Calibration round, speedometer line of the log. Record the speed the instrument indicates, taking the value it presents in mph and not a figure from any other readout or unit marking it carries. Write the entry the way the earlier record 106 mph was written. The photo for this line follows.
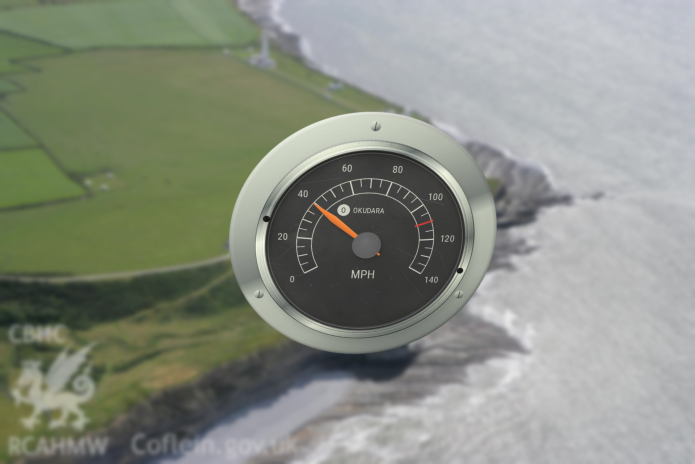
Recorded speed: 40 mph
